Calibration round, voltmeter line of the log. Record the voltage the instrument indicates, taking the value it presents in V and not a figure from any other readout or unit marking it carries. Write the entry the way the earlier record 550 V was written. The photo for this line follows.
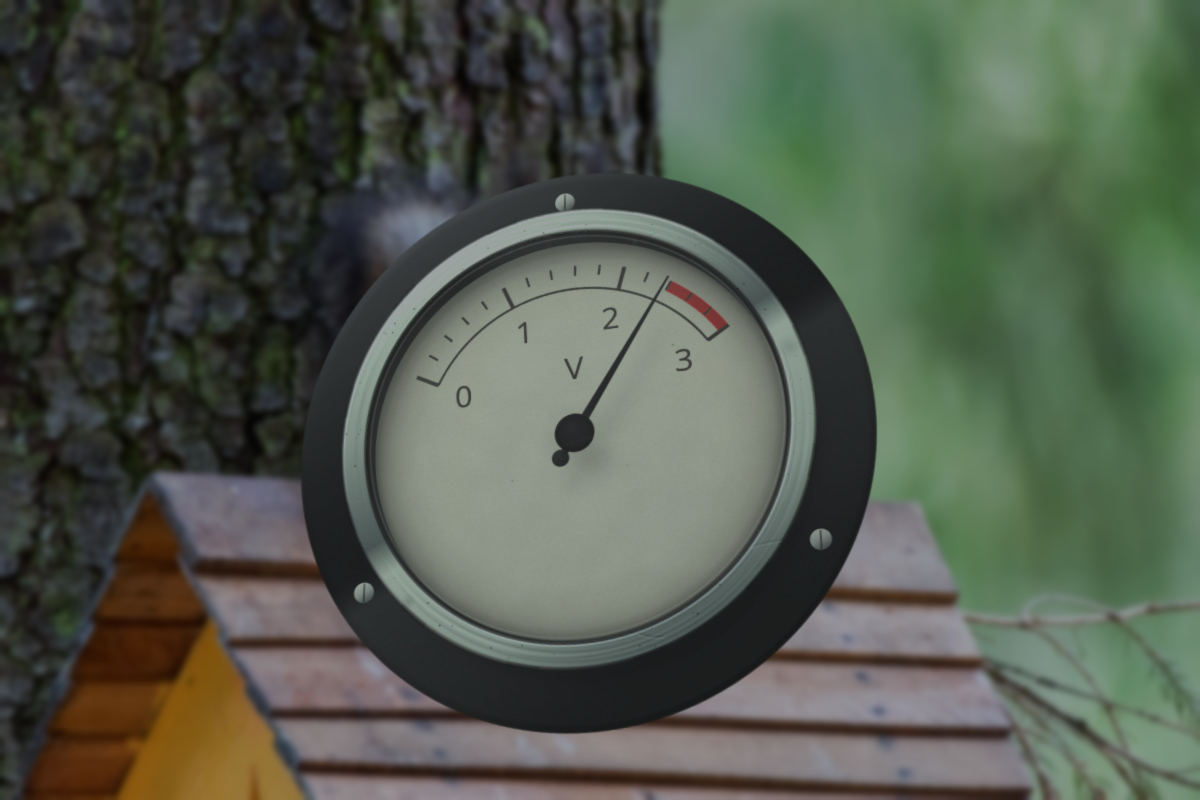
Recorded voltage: 2.4 V
